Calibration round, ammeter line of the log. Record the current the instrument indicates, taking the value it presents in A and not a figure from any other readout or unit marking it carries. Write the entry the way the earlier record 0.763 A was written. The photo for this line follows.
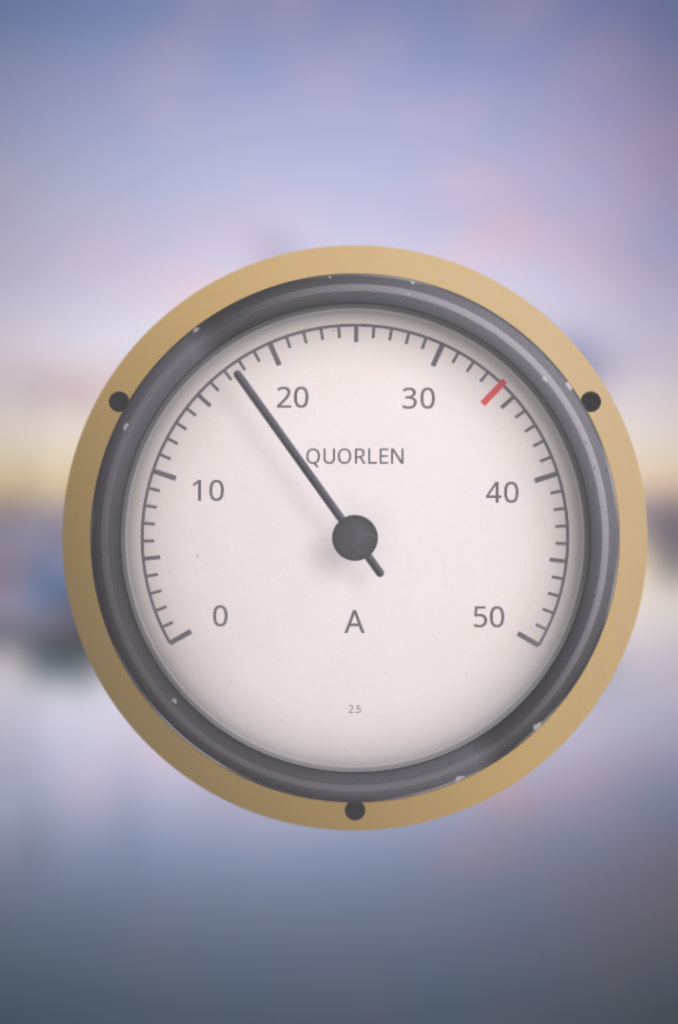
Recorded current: 17.5 A
